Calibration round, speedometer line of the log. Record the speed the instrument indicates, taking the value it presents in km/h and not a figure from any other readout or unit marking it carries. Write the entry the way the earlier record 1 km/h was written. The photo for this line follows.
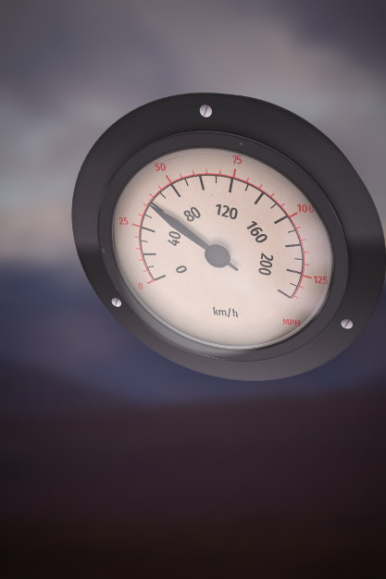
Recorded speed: 60 km/h
